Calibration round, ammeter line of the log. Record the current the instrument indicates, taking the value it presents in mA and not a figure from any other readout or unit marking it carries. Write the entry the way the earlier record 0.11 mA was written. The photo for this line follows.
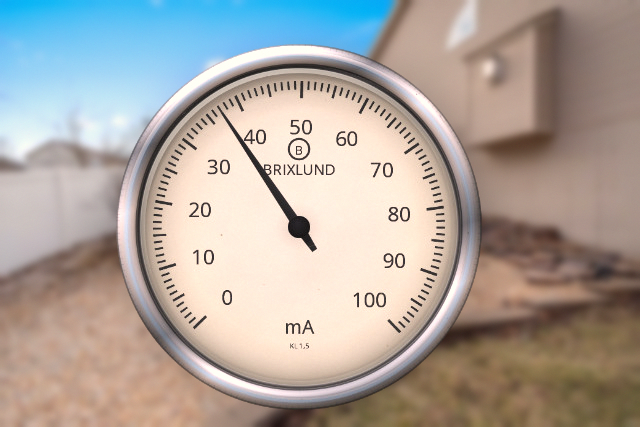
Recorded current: 37 mA
